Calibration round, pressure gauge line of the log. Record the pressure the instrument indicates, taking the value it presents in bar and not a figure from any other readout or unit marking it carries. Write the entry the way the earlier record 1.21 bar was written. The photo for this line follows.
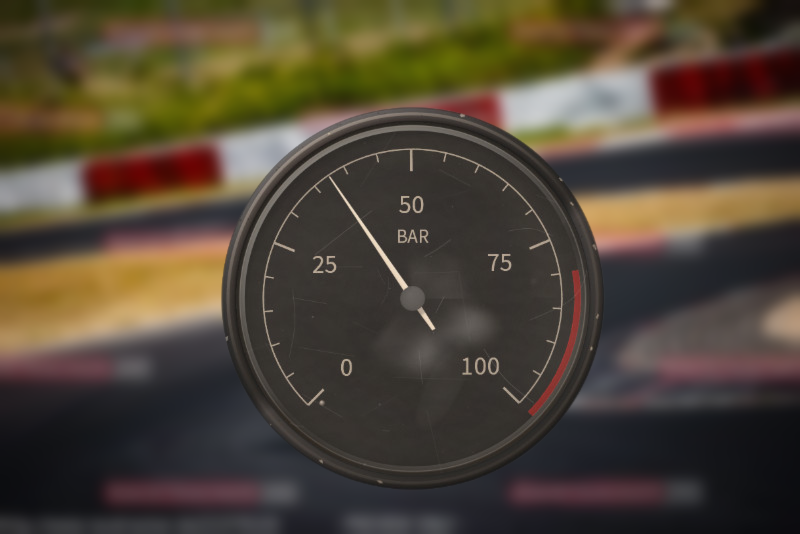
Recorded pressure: 37.5 bar
